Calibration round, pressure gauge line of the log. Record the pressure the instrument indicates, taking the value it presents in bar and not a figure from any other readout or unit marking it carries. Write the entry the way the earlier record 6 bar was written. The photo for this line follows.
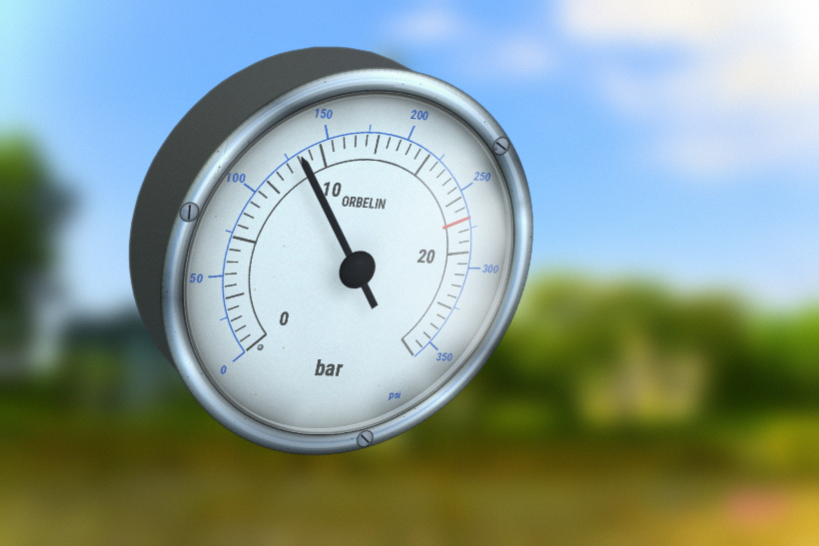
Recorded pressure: 9 bar
